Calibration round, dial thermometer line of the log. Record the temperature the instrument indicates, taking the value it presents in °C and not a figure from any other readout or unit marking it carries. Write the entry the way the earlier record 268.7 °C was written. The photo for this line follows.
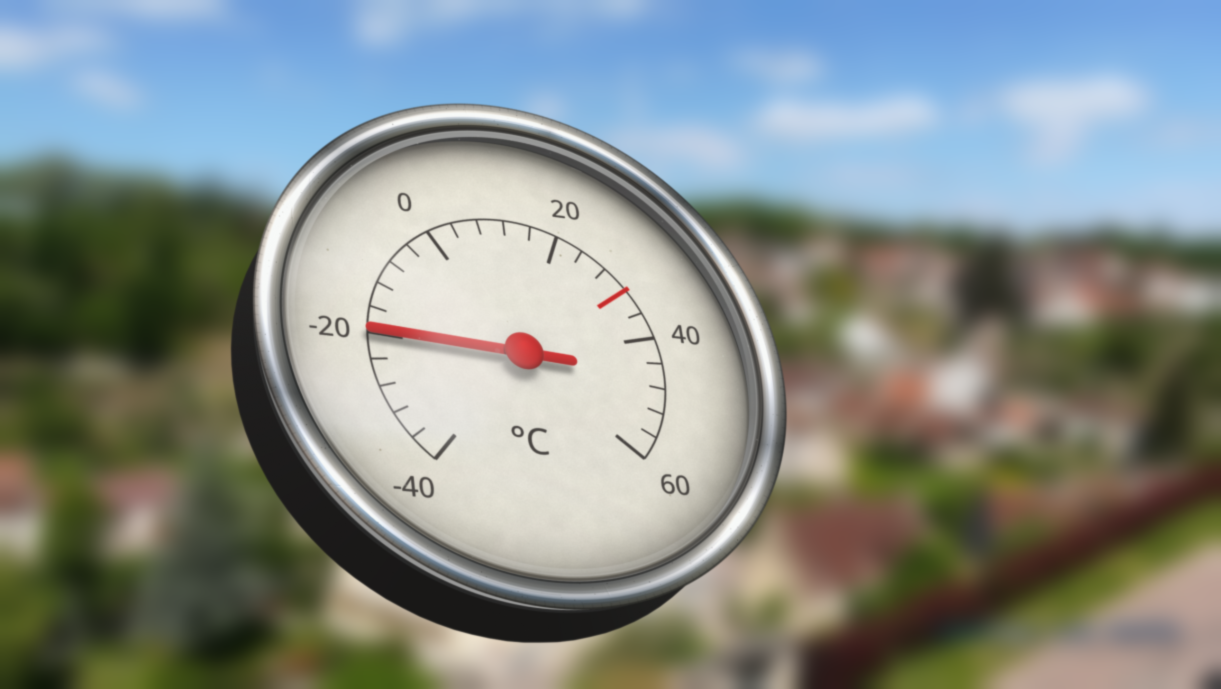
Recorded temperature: -20 °C
